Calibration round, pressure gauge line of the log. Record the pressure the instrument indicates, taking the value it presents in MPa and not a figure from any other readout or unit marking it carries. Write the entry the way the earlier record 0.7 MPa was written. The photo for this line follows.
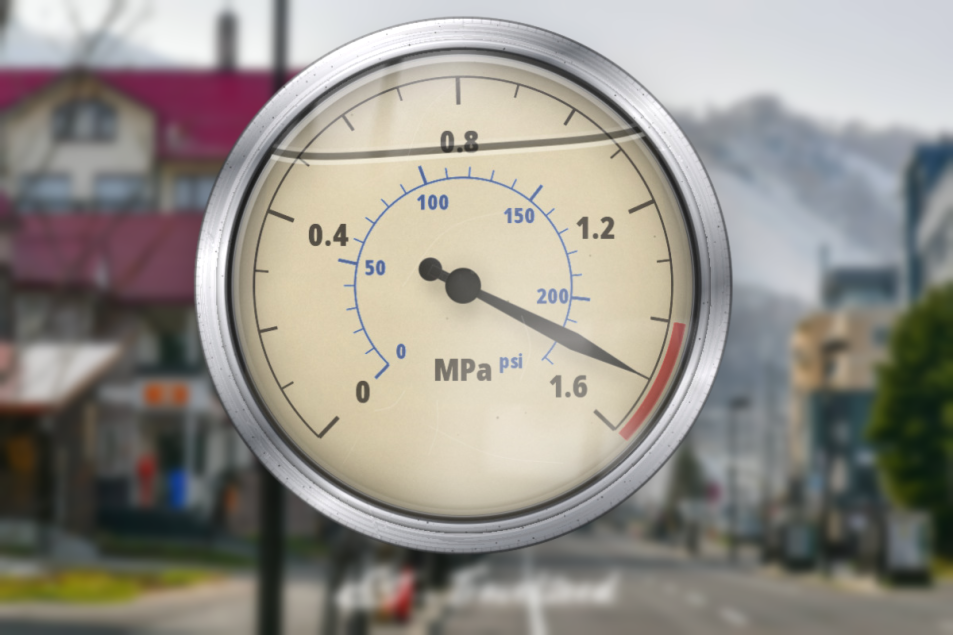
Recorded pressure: 1.5 MPa
